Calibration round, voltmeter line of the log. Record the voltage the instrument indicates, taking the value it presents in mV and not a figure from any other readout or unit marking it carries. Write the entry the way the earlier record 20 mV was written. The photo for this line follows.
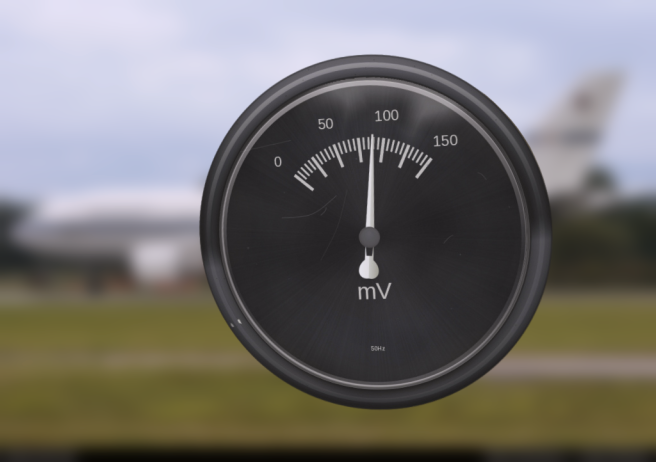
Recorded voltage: 90 mV
